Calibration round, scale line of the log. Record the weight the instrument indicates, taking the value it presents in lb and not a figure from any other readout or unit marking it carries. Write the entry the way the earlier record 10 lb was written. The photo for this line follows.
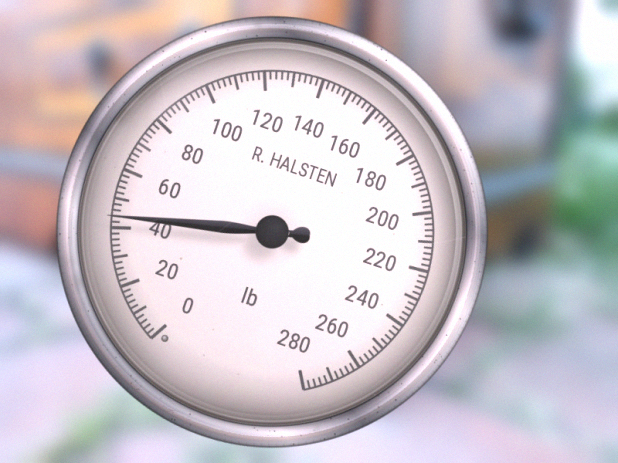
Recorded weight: 44 lb
